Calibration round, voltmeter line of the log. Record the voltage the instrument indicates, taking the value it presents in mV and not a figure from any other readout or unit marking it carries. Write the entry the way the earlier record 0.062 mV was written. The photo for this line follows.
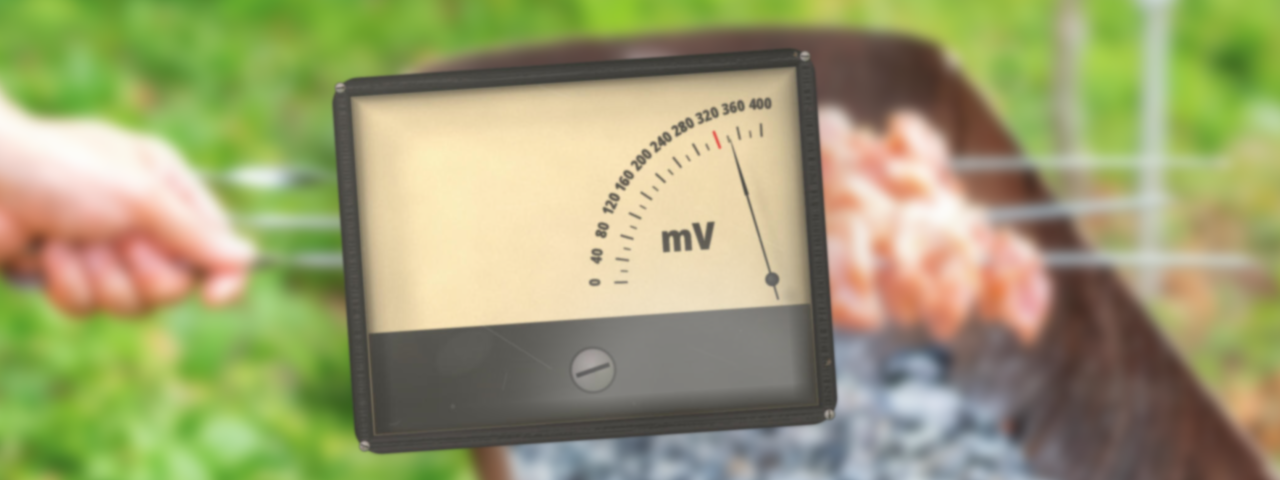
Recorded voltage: 340 mV
